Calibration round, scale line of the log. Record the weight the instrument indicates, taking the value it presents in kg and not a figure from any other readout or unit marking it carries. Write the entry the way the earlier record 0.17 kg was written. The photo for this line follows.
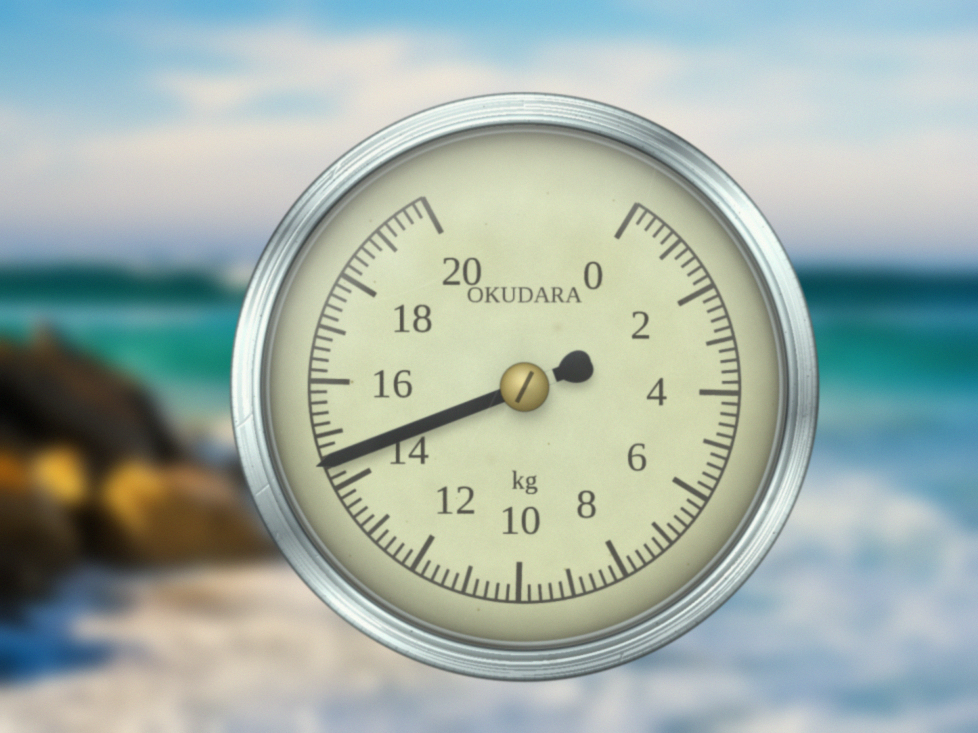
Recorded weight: 14.5 kg
